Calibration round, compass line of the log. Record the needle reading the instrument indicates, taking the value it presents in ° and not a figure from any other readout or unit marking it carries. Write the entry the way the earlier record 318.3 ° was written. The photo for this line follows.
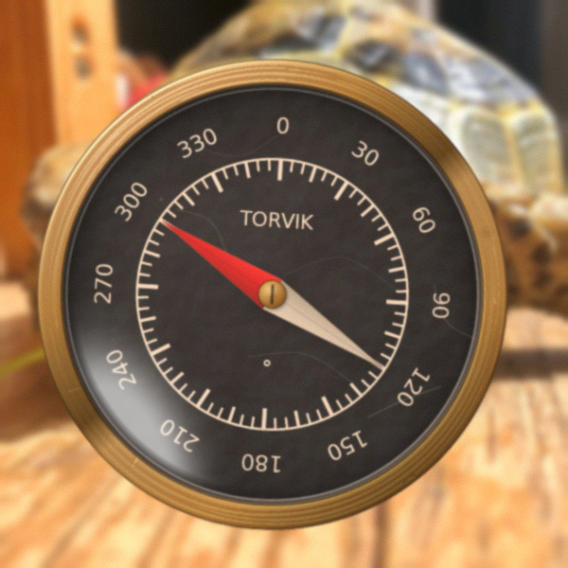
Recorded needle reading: 300 °
